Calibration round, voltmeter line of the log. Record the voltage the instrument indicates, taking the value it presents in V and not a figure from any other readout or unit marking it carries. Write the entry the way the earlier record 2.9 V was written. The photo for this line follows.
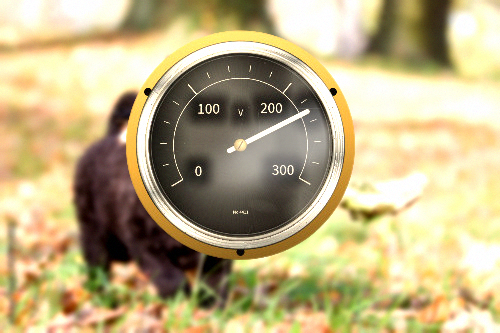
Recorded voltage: 230 V
